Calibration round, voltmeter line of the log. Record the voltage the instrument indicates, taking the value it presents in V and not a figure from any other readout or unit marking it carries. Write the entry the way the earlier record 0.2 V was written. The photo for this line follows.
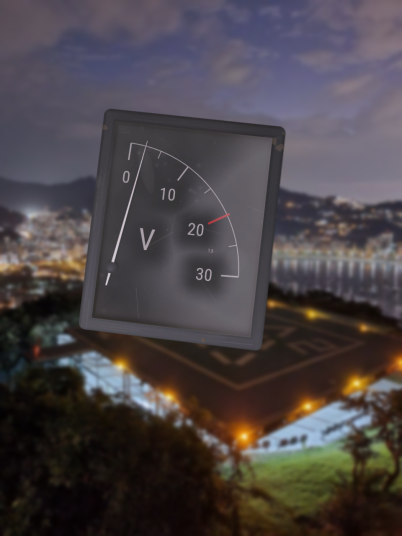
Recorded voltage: 2.5 V
